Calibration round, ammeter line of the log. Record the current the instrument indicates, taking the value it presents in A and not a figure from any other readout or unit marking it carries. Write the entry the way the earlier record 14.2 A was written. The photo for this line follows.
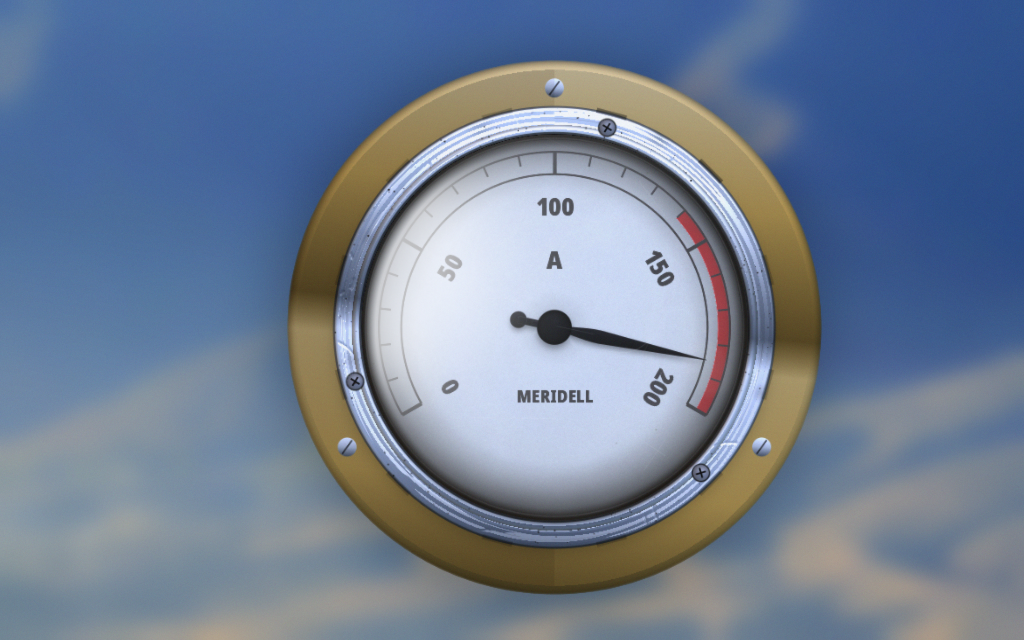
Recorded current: 185 A
